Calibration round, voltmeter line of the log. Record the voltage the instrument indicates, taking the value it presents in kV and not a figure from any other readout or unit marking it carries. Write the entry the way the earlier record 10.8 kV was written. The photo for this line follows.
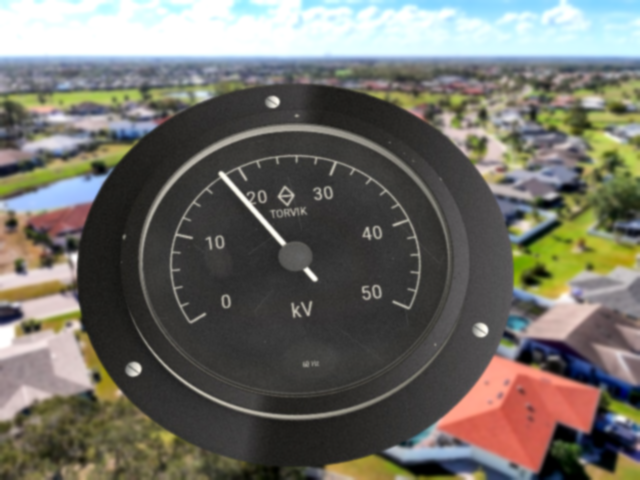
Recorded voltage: 18 kV
